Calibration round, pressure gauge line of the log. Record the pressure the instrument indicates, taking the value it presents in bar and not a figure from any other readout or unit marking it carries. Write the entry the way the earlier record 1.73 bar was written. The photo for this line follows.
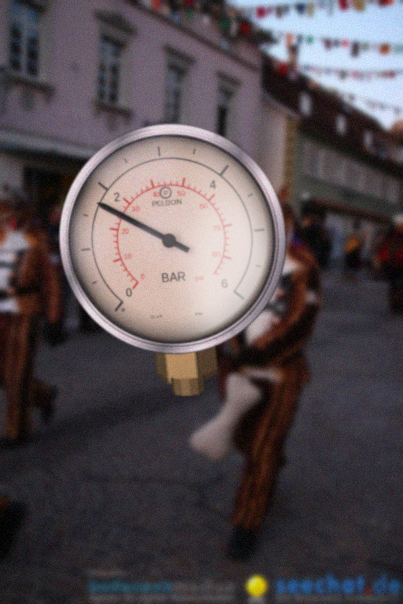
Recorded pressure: 1.75 bar
